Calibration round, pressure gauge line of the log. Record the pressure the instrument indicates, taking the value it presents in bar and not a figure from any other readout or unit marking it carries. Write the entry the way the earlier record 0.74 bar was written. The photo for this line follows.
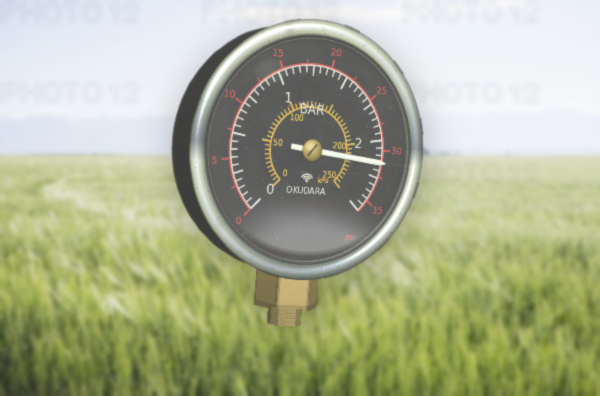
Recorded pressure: 2.15 bar
